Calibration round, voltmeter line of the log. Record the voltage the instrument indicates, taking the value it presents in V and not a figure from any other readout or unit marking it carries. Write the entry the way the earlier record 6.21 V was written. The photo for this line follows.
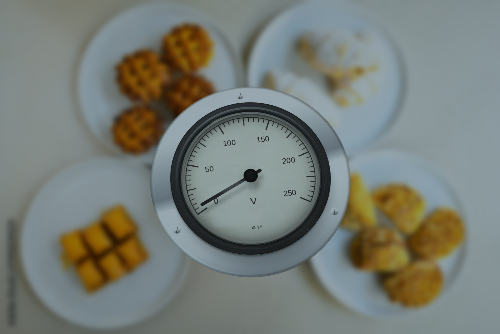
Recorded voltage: 5 V
